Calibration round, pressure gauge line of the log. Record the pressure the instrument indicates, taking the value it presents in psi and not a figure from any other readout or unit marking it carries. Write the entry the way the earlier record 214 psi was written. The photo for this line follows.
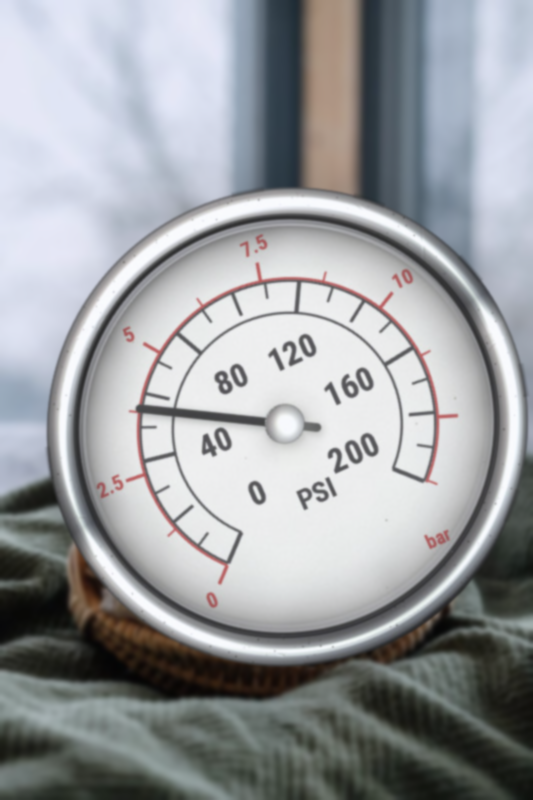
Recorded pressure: 55 psi
